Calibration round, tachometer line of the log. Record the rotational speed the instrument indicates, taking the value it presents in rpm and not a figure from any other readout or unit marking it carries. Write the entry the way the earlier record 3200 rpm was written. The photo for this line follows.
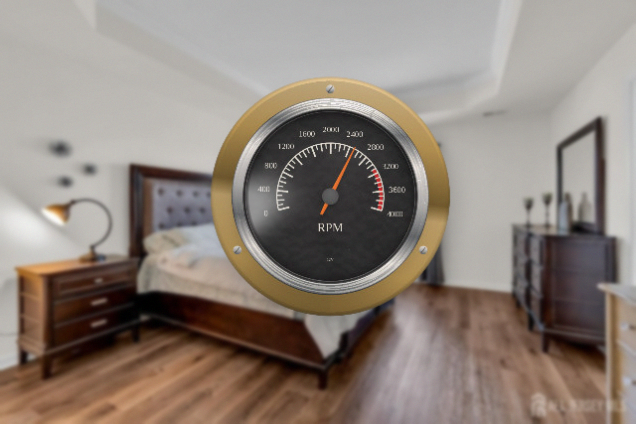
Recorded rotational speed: 2500 rpm
